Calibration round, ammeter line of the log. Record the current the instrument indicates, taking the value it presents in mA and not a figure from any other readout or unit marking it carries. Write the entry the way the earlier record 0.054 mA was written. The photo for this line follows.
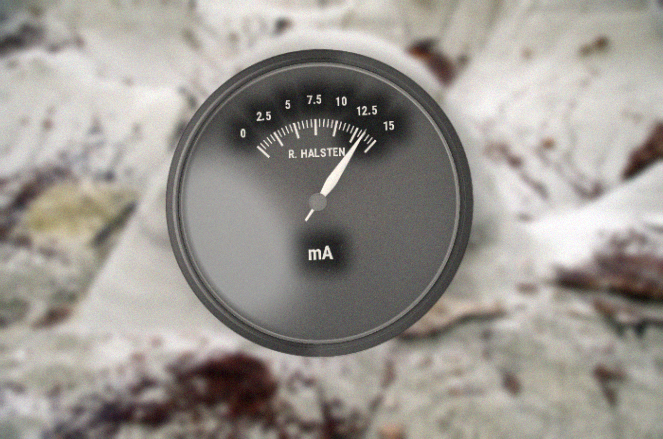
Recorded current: 13.5 mA
